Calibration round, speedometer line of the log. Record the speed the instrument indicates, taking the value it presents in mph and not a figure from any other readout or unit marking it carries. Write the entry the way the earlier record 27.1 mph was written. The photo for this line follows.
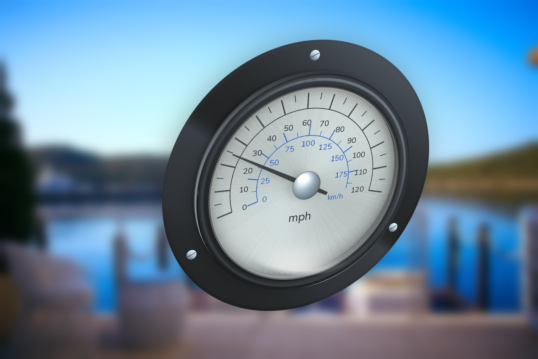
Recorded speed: 25 mph
